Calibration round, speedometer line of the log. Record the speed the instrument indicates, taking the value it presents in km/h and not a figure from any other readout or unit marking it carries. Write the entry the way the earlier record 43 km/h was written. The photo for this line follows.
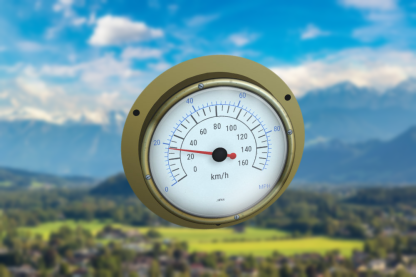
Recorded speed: 30 km/h
